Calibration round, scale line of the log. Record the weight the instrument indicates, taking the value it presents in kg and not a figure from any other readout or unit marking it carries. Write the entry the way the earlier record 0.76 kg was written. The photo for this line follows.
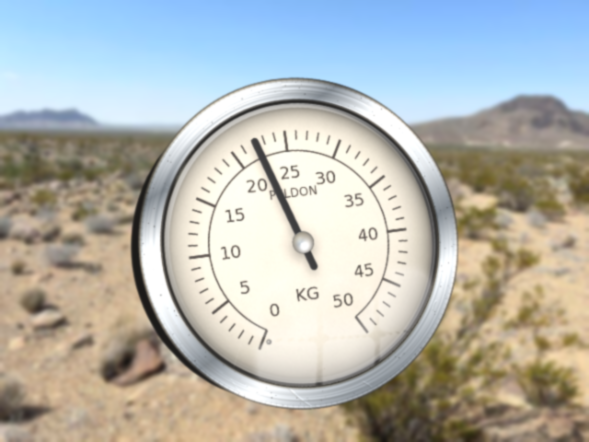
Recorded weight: 22 kg
